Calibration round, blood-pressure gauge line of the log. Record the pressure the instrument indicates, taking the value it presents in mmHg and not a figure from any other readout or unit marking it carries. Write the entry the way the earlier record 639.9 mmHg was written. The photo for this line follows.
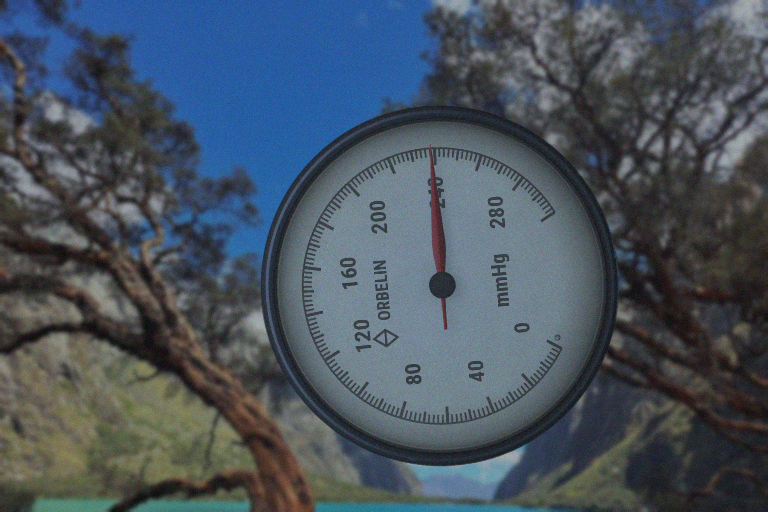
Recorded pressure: 238 mmHg
